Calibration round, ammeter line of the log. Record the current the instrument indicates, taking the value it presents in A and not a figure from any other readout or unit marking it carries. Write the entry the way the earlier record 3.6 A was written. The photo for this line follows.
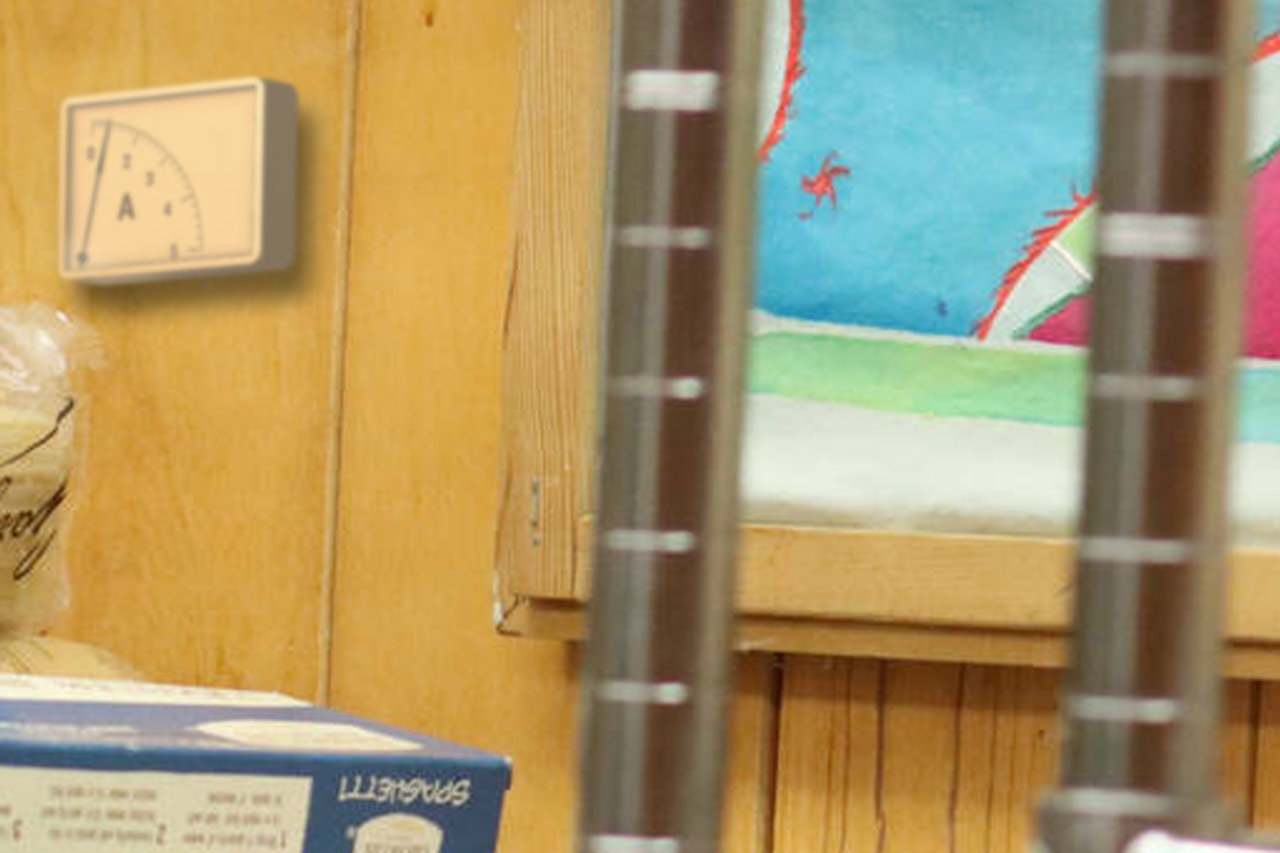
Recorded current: 1 A
